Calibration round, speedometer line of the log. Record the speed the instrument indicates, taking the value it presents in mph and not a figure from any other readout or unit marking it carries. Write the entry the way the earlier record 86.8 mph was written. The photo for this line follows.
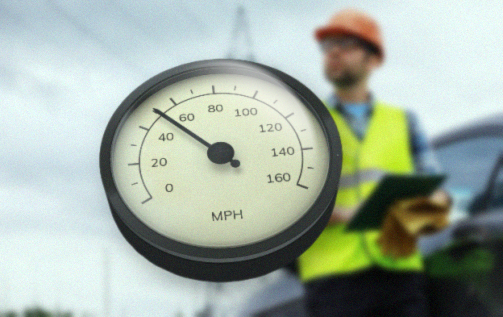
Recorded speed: 50 mph
